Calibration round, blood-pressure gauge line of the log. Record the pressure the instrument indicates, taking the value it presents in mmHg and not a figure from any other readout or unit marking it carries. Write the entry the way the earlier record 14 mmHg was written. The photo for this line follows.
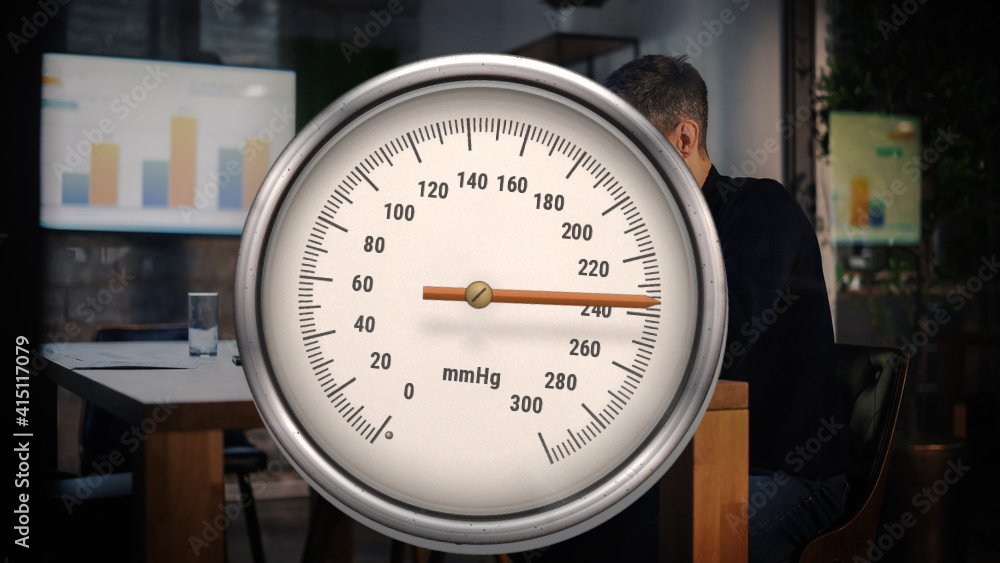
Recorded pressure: 236 mmHg
